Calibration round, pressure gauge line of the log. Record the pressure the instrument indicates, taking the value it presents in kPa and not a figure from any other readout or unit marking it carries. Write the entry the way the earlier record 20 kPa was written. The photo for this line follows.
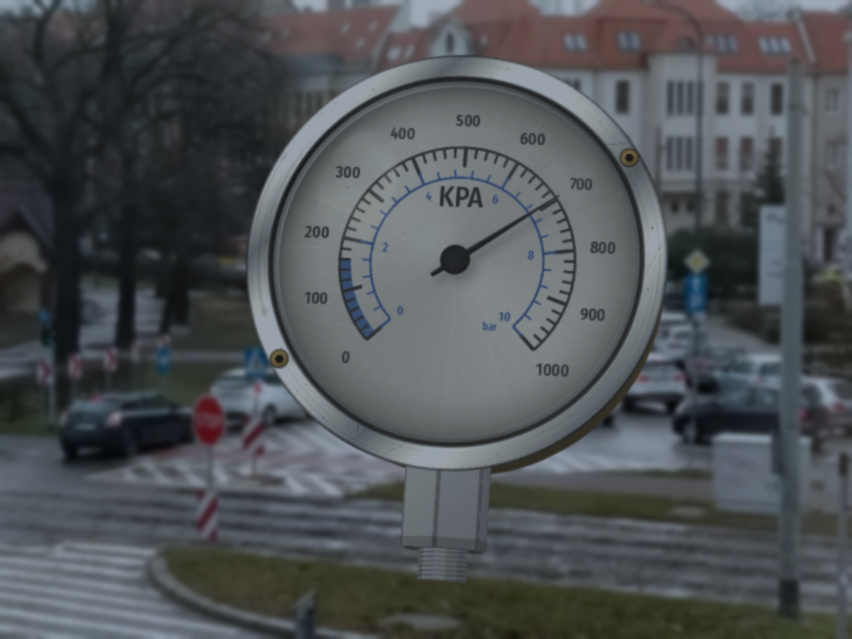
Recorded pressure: 700 kPa
